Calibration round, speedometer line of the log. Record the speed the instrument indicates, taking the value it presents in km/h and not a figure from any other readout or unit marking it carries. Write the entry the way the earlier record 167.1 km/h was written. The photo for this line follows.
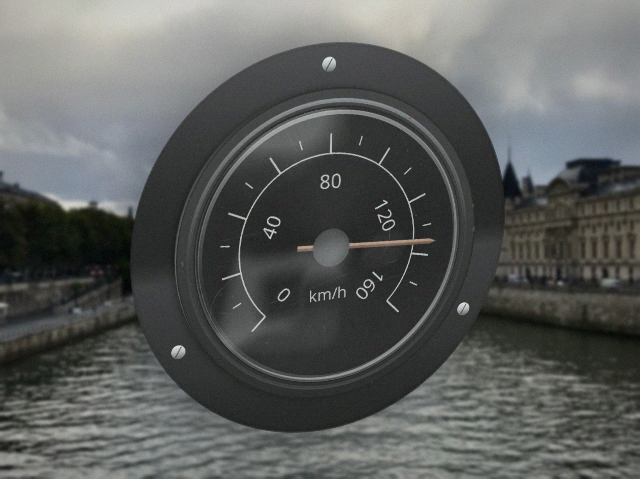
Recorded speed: 135 km/h
